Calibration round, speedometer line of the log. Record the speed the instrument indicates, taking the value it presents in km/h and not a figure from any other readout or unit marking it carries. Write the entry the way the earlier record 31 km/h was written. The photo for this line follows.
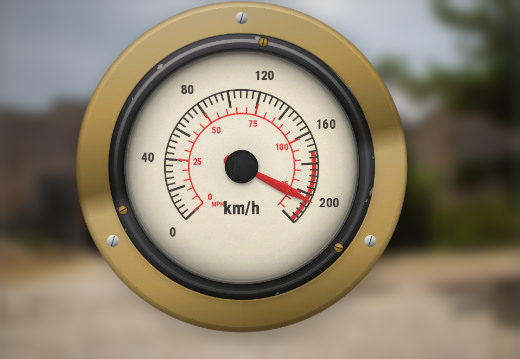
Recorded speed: 204 km/h
